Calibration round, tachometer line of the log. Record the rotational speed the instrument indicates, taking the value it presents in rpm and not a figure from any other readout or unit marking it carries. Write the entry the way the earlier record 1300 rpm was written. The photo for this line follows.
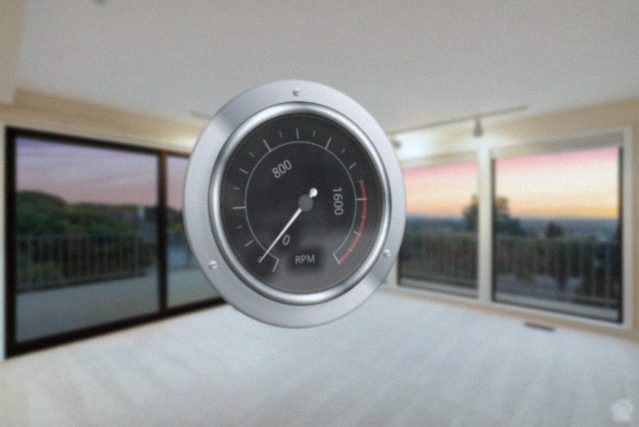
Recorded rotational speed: 100 rpm
